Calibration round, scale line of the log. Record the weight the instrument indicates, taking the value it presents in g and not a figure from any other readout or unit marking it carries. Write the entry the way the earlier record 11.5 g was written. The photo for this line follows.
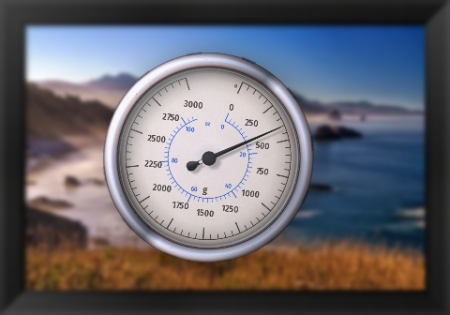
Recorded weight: 400 g
